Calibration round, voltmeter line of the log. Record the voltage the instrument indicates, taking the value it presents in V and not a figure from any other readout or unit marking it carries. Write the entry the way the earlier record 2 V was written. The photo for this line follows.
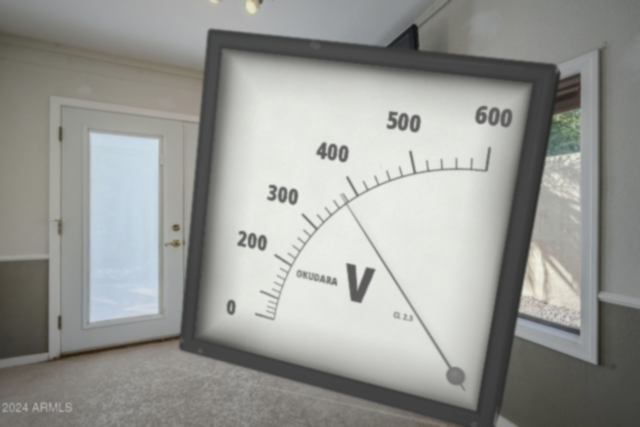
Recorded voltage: 380 V
